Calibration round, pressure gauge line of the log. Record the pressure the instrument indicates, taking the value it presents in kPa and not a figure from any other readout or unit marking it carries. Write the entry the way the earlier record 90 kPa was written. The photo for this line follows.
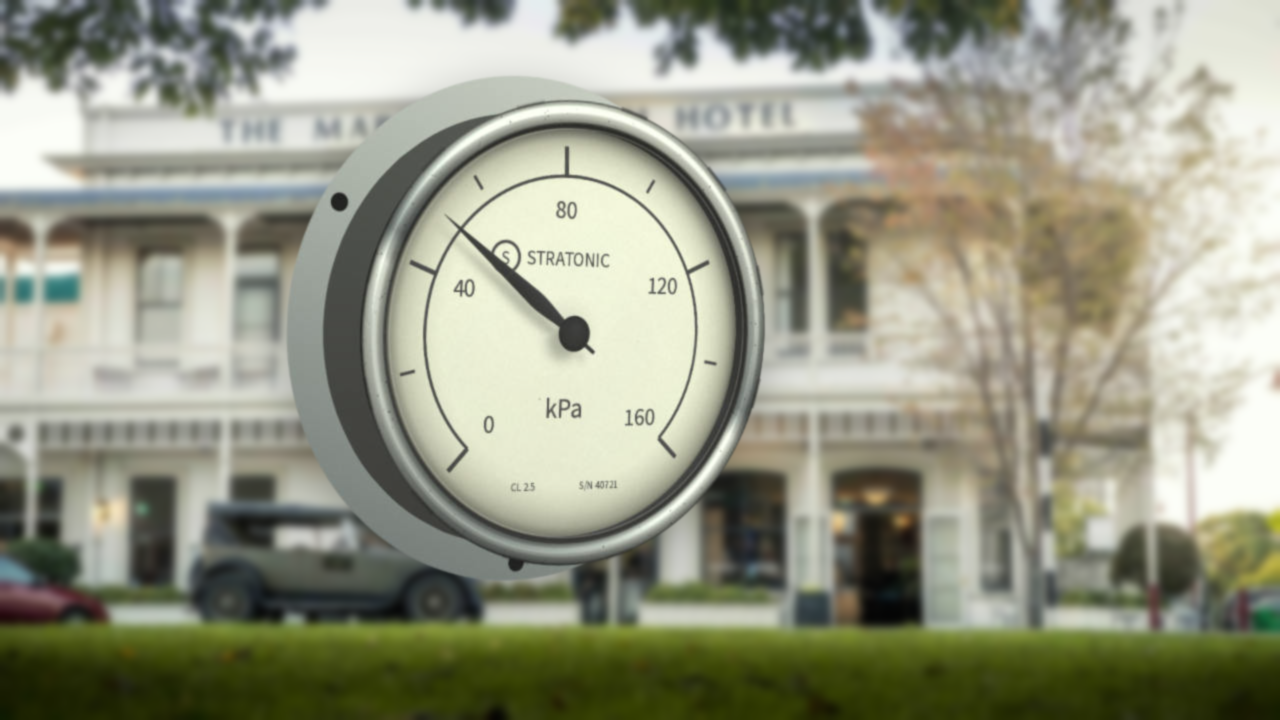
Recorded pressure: 50 kPa
